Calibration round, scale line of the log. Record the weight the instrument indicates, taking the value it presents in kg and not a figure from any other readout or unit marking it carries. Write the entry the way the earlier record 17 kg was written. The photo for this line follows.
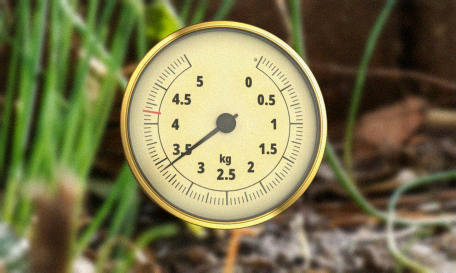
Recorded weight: 3.4 kg
